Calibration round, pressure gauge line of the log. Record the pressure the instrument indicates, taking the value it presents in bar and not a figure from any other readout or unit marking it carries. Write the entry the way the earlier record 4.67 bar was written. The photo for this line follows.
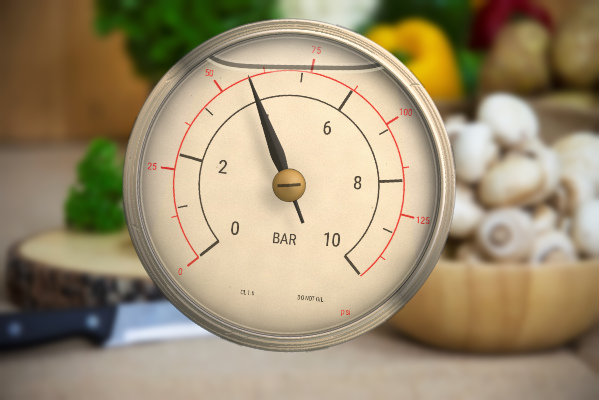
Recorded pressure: 4 bar
